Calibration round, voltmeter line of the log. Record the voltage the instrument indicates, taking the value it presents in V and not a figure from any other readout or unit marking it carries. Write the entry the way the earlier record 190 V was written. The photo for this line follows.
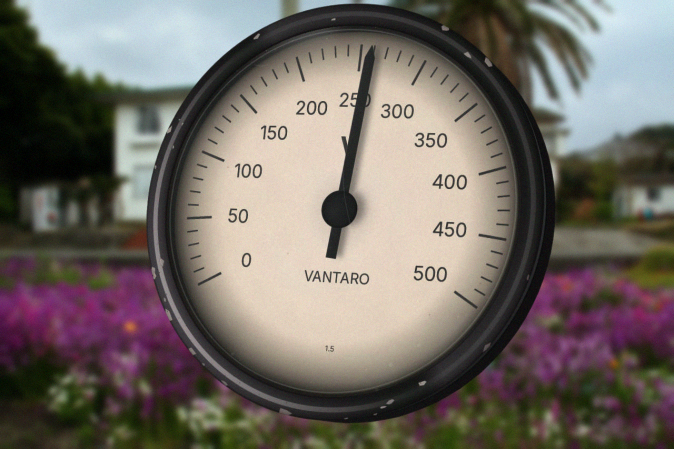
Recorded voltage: 260 V
